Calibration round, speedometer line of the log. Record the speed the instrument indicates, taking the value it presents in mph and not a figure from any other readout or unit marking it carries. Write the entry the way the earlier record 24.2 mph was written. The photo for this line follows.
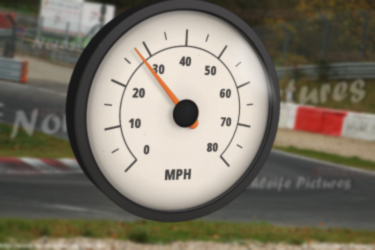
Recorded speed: 27.5 mph
